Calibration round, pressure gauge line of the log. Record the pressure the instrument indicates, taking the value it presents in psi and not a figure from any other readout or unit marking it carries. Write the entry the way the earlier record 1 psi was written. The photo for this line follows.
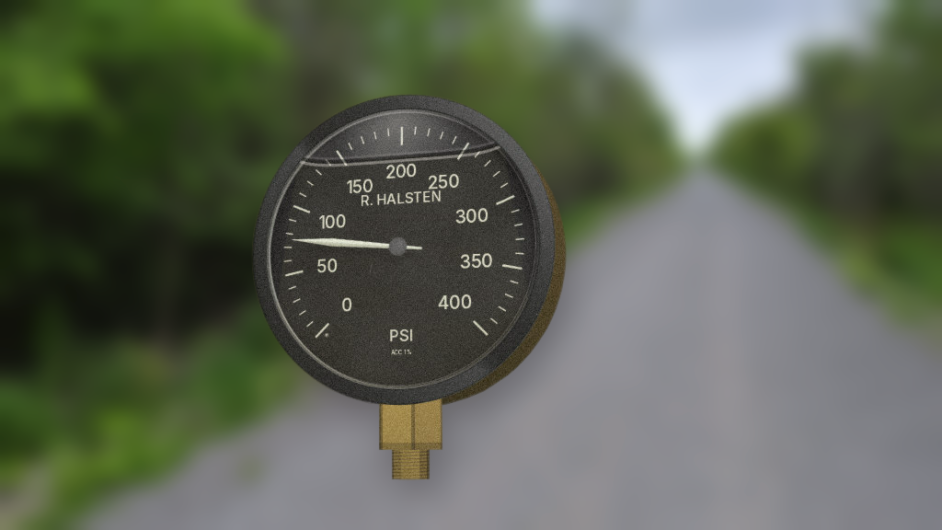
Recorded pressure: 75 psi
